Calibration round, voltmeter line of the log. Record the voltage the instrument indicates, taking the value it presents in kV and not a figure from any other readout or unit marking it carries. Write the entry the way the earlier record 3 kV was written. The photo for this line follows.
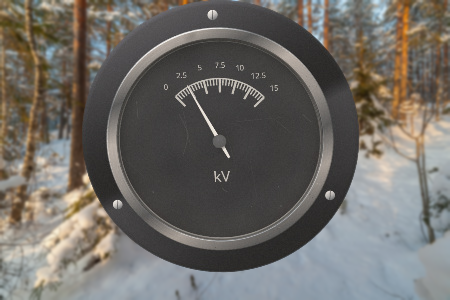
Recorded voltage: 2.5 kV
